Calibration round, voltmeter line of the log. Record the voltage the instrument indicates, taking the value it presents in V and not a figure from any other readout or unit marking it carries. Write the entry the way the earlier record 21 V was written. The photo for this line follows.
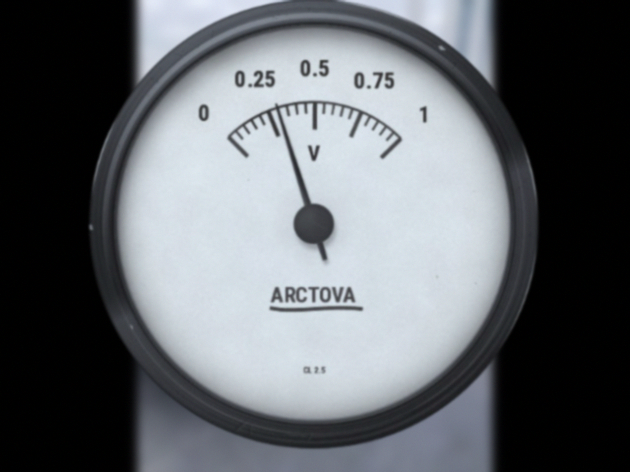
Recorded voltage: 0.3 V
